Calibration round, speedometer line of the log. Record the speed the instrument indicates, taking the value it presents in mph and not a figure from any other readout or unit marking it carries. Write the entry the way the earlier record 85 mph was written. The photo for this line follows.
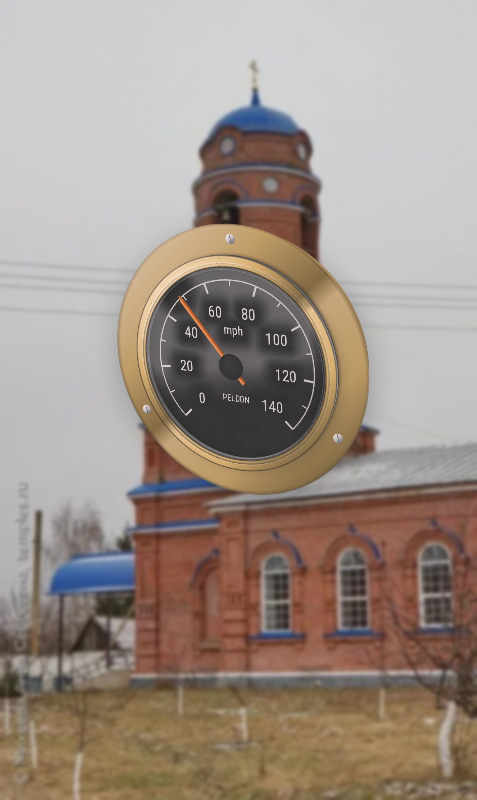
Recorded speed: 50 mph
